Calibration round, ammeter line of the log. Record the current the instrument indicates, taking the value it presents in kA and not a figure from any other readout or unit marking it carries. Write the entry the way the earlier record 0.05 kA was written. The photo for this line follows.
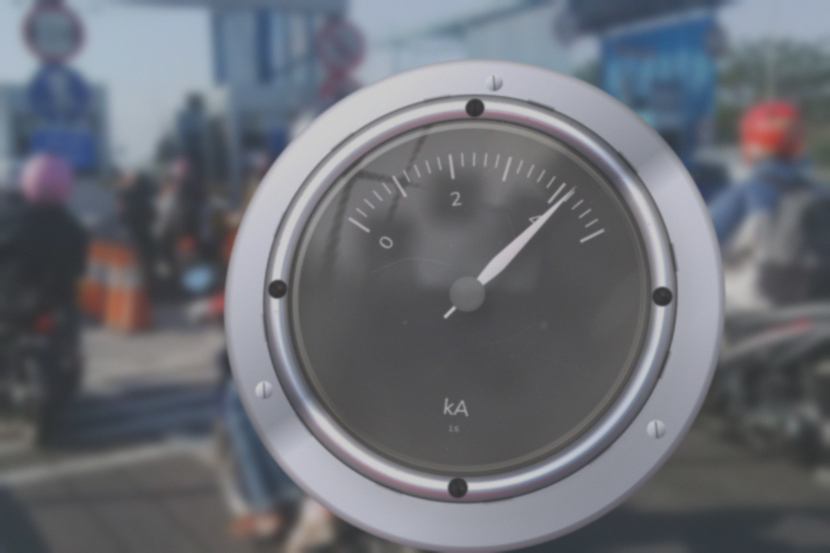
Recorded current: 4.2 kA
